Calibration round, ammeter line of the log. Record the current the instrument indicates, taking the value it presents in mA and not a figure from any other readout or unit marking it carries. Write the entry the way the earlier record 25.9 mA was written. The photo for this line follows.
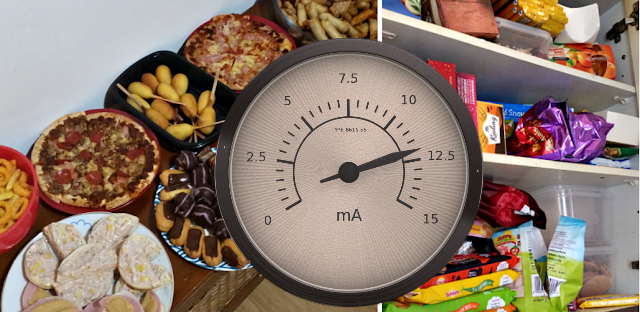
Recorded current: 12 mA
